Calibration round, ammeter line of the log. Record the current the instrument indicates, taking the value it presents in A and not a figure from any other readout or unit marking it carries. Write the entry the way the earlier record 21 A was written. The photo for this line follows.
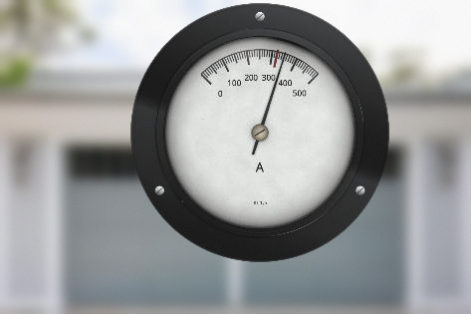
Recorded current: 350 A
